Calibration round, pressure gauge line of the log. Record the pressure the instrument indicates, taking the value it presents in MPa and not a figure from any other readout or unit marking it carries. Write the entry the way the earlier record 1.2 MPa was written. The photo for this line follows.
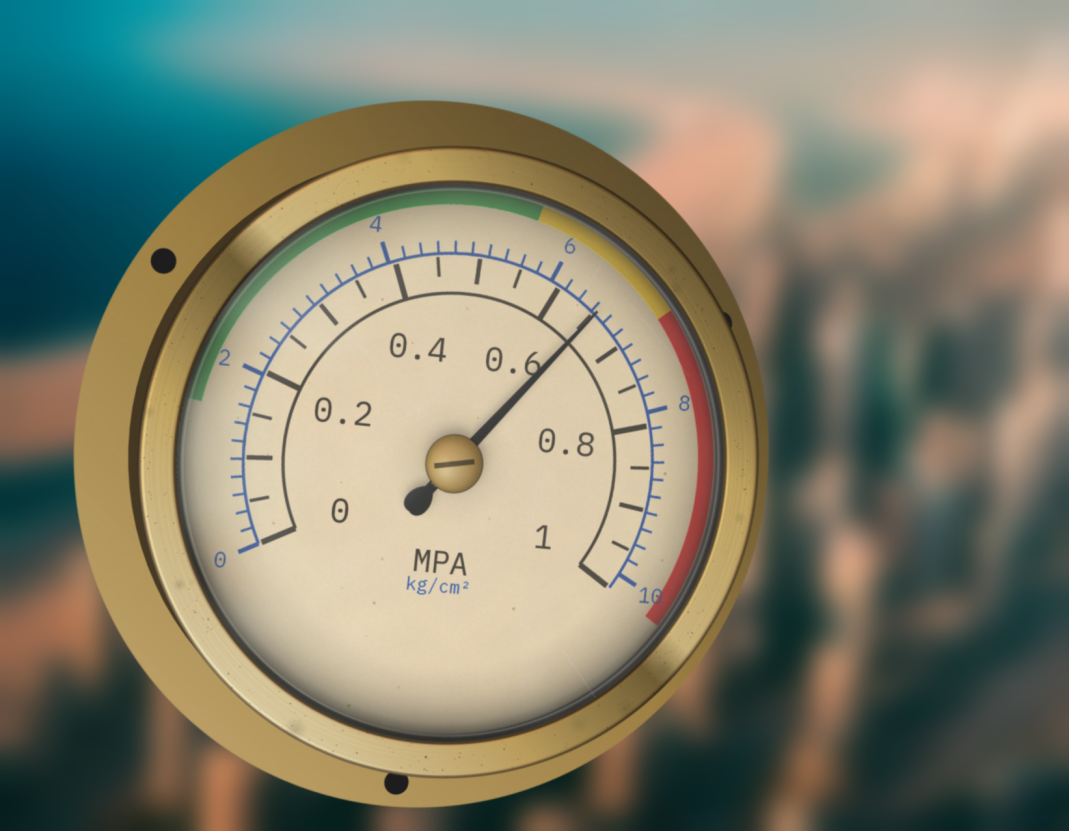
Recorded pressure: 0.65 MPa
